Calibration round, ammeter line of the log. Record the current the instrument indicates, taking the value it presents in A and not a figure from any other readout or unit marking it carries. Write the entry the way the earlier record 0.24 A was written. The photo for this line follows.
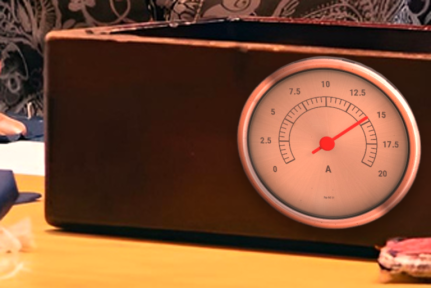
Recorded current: 14.5 A
